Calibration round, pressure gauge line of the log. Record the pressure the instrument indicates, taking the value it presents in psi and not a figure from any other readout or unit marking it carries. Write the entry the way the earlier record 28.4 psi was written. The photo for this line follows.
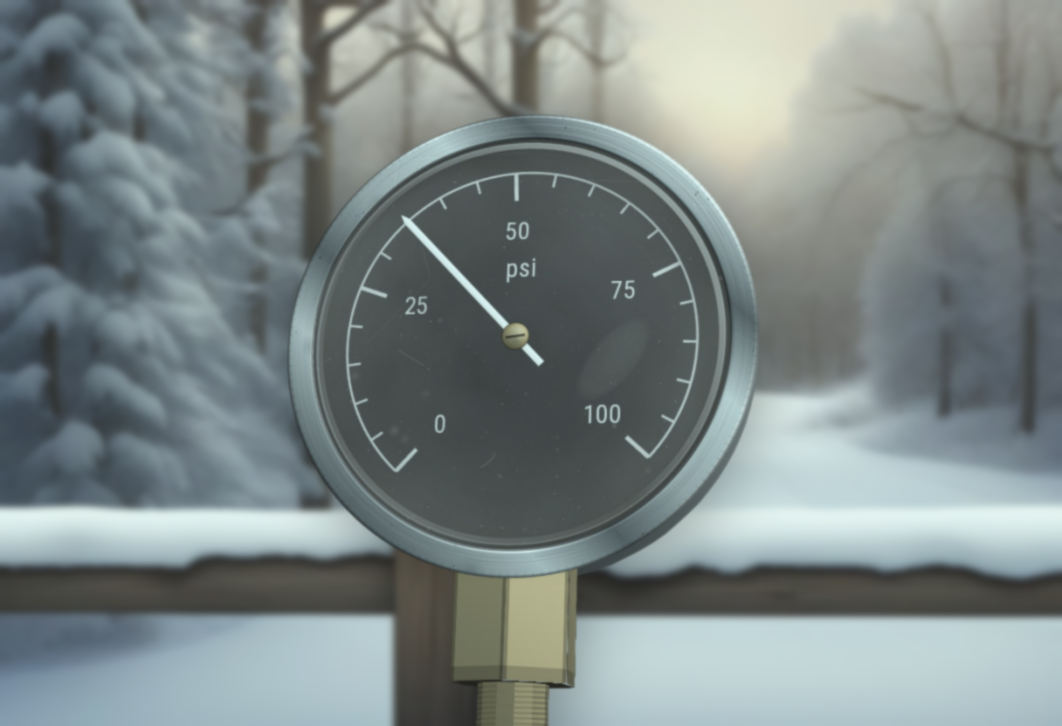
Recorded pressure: 35 psi
